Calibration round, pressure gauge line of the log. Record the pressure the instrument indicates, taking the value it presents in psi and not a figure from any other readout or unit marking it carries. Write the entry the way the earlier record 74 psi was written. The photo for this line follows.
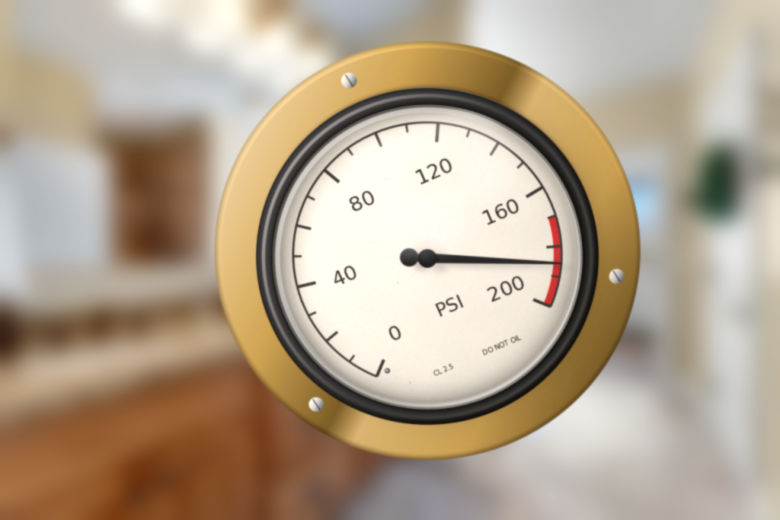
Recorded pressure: 185 psi
